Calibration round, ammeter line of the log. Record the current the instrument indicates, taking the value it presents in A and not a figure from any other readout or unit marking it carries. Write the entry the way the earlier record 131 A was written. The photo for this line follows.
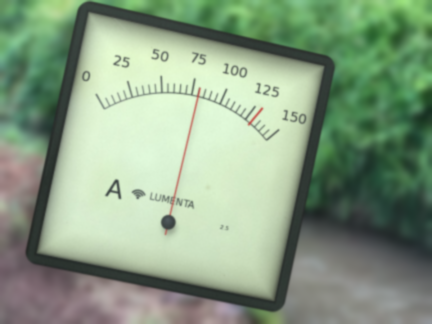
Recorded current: 80 A
